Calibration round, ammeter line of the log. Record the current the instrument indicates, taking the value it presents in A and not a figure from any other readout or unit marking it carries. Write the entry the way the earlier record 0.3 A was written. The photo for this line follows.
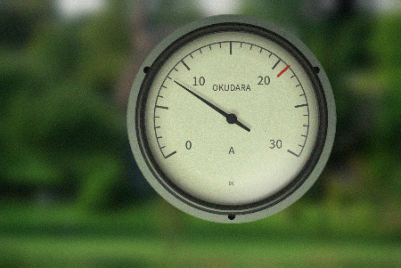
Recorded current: 8 A
